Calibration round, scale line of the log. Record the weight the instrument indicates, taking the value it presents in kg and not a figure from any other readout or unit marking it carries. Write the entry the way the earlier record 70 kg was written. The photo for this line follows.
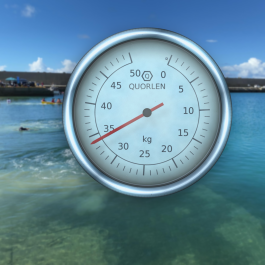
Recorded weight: 34 kg
